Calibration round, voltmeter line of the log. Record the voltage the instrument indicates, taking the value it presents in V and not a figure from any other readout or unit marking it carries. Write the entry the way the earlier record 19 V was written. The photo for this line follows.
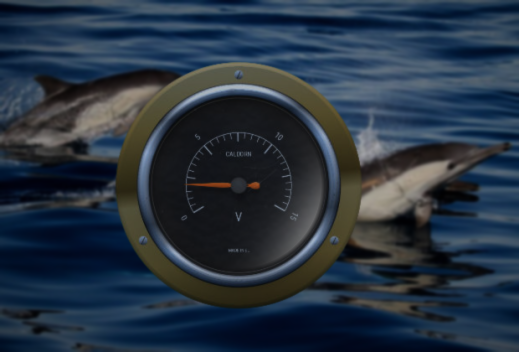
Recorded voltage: 2 V
